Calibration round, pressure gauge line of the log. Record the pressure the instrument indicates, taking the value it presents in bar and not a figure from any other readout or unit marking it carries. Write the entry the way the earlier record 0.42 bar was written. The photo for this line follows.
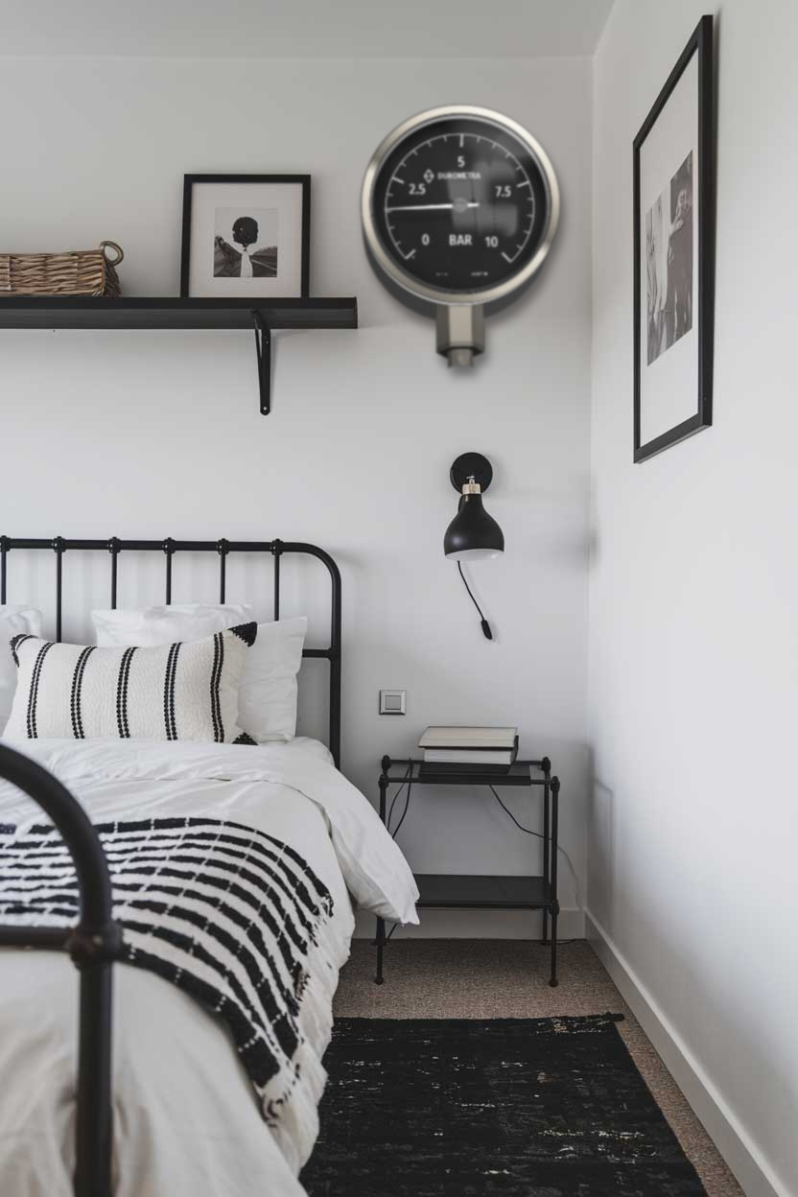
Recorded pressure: 1.5 bar
